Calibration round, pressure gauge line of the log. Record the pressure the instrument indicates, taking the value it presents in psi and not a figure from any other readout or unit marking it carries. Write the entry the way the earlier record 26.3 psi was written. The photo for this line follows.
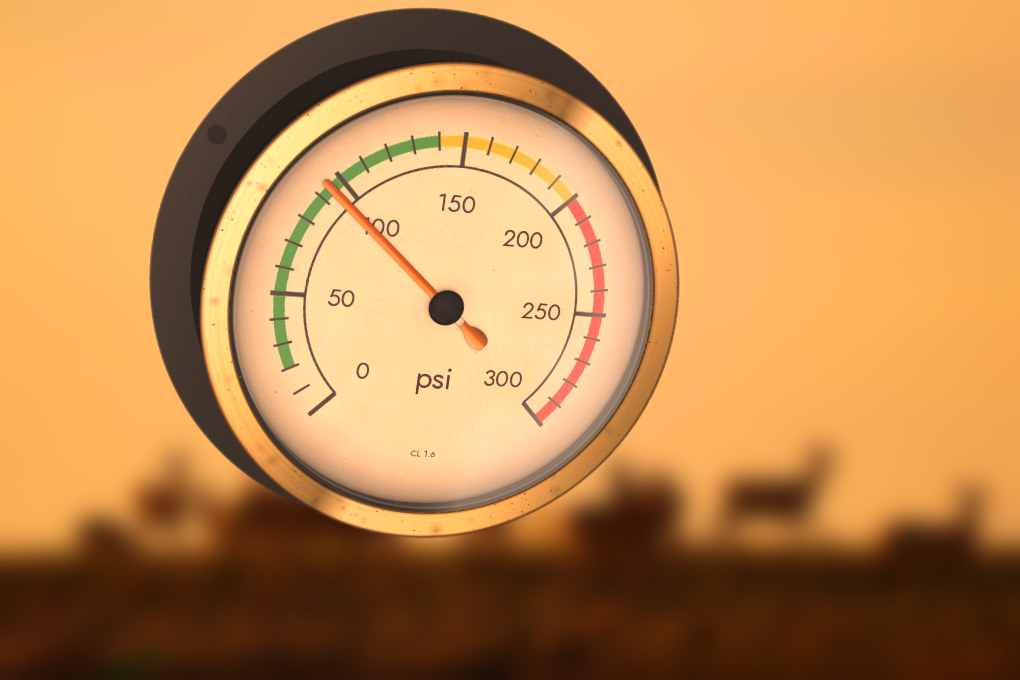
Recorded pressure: 95 psi
